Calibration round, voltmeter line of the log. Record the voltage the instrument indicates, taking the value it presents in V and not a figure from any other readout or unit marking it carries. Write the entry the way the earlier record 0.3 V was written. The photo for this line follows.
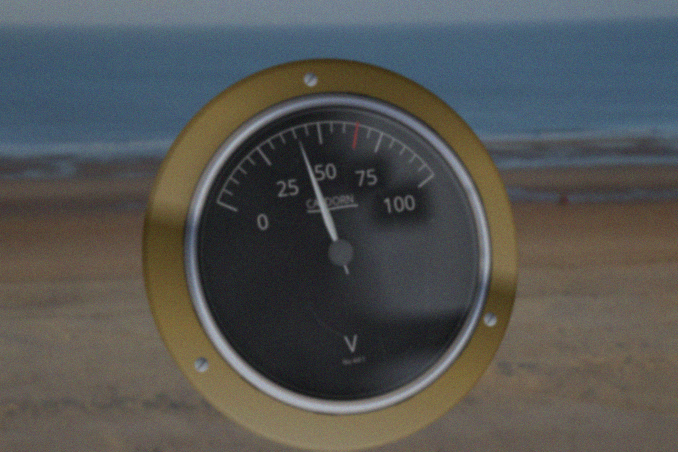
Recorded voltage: 40 V
